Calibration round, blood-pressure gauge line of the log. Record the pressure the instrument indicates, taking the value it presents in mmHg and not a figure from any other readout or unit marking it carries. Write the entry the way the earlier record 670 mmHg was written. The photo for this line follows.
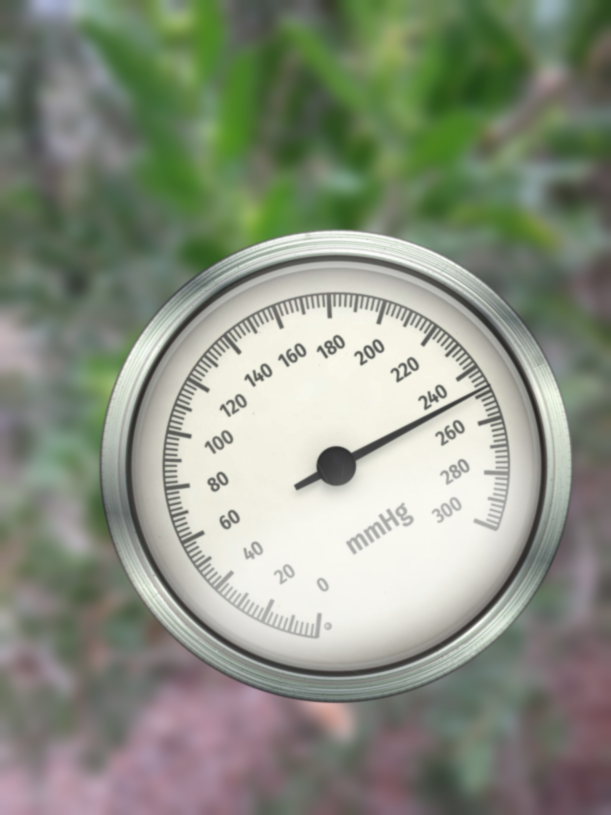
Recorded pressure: 248 mmHg
